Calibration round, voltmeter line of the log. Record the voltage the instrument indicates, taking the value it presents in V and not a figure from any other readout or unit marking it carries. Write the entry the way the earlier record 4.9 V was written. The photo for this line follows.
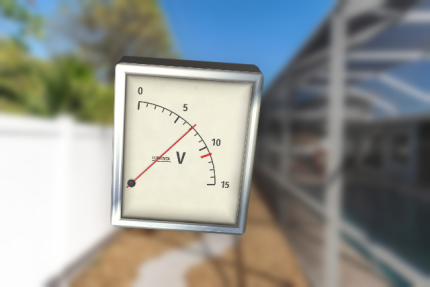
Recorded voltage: 7 V
